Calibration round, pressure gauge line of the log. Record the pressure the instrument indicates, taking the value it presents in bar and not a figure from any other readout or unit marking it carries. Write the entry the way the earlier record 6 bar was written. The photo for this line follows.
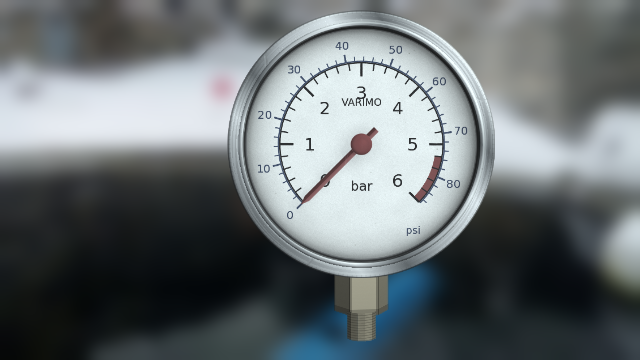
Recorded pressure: 0 bar
